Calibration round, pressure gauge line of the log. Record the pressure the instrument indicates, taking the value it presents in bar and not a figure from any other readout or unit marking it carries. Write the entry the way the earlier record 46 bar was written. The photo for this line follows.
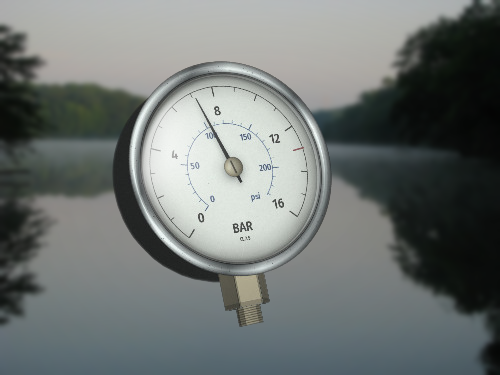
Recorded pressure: 7 bar
